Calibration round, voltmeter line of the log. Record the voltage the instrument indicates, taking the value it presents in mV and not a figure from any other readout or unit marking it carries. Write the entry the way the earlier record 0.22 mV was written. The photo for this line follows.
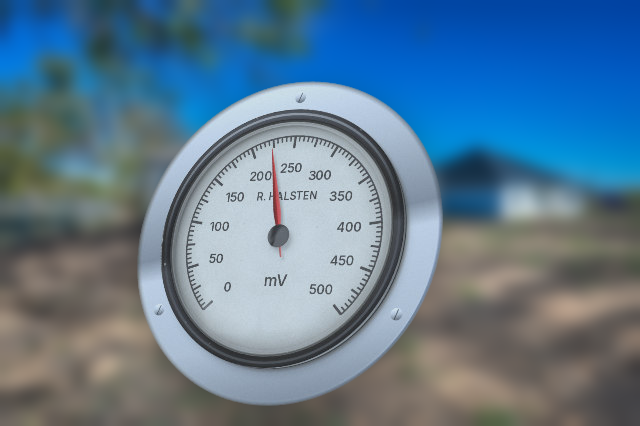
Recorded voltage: 225 mV
